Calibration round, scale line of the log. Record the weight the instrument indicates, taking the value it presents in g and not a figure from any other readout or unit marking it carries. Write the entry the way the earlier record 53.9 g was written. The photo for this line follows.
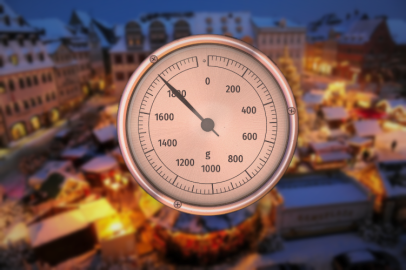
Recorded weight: 1800 g
